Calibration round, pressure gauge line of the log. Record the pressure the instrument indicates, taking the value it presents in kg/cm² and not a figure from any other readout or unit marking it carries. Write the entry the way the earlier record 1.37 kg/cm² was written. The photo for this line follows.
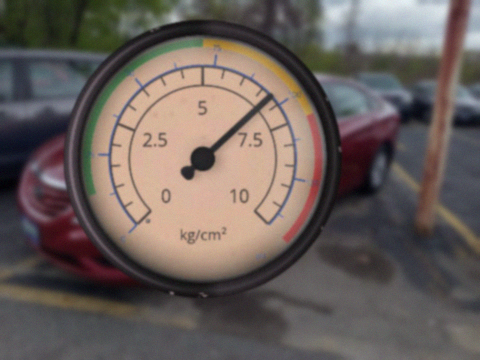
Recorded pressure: 6.75 kg/cm²
